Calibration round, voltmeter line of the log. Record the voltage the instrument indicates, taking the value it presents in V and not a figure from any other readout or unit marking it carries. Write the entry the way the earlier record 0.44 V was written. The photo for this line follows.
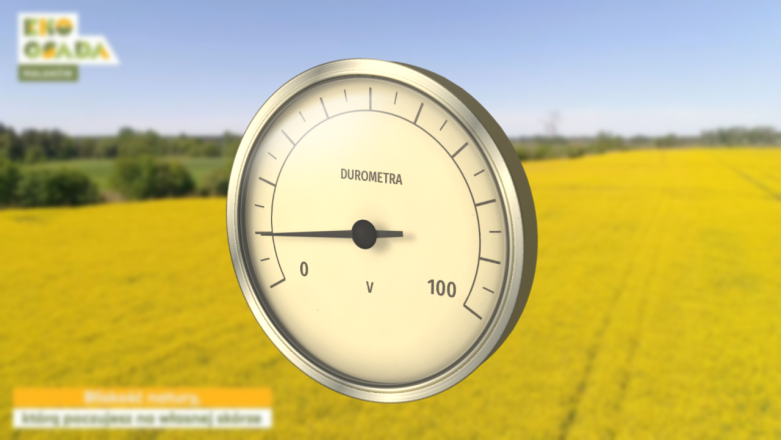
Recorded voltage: 10 V
